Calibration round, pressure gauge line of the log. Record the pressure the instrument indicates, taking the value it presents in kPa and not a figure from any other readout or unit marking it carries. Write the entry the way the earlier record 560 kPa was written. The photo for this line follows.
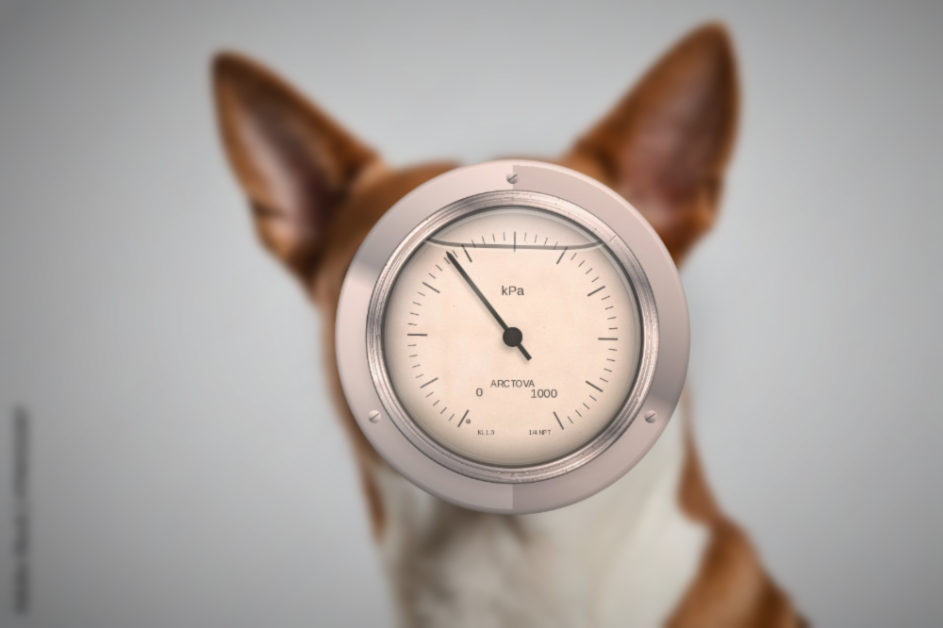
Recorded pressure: 370 kPa
